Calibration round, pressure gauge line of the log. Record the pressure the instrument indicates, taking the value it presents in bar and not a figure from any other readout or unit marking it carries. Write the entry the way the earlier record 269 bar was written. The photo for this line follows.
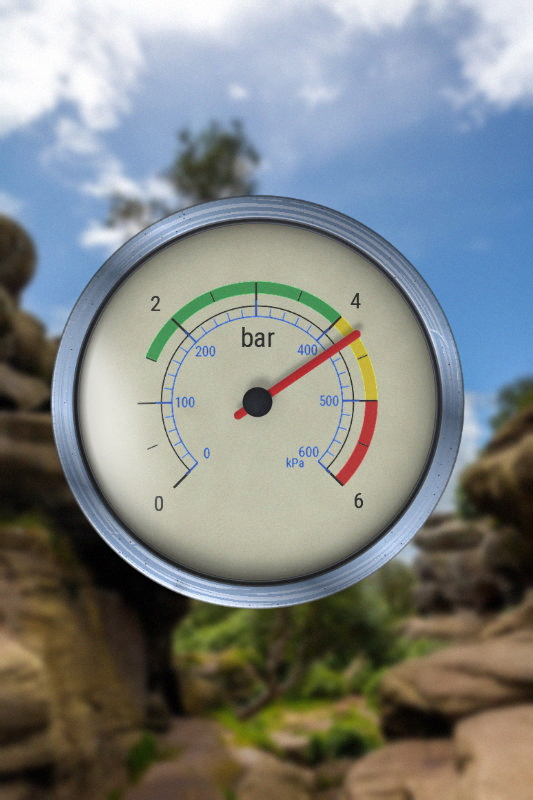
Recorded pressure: 4.25 bar
